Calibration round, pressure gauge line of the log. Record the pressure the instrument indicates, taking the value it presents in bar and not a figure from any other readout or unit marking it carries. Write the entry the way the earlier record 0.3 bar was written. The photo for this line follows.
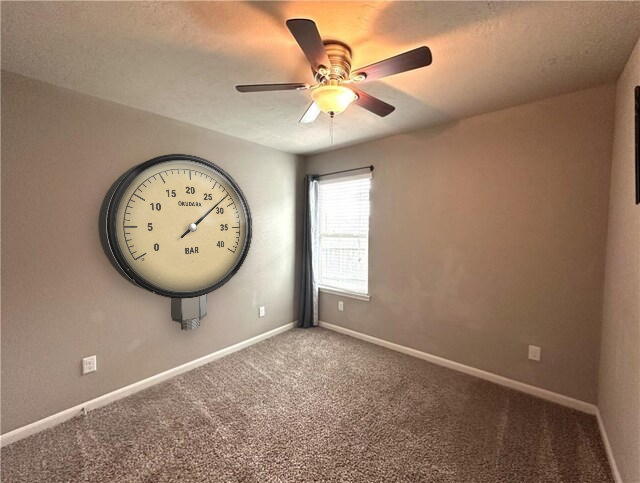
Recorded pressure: 28 bar
